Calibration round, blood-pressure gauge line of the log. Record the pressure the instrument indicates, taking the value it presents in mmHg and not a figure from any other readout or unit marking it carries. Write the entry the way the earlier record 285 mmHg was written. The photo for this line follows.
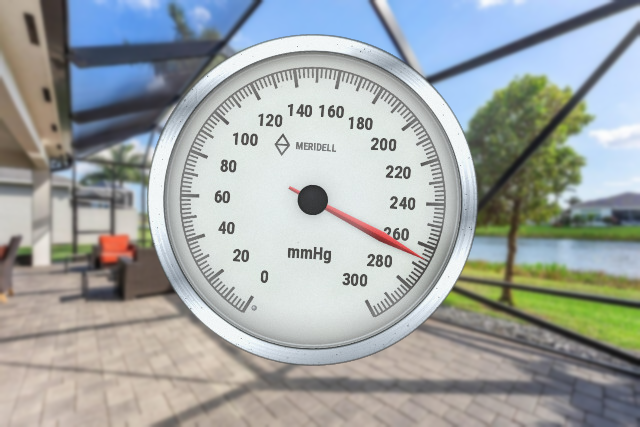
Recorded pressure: 266 mmHg
